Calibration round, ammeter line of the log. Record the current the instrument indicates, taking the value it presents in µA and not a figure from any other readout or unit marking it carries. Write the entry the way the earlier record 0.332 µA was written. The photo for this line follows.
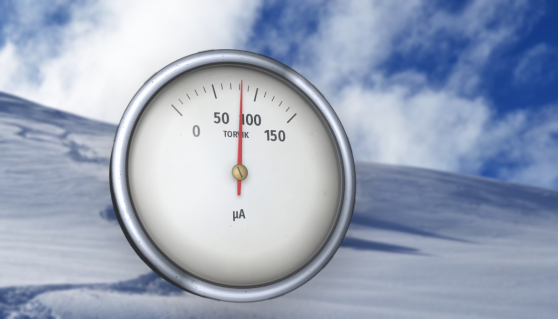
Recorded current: 80 µA
